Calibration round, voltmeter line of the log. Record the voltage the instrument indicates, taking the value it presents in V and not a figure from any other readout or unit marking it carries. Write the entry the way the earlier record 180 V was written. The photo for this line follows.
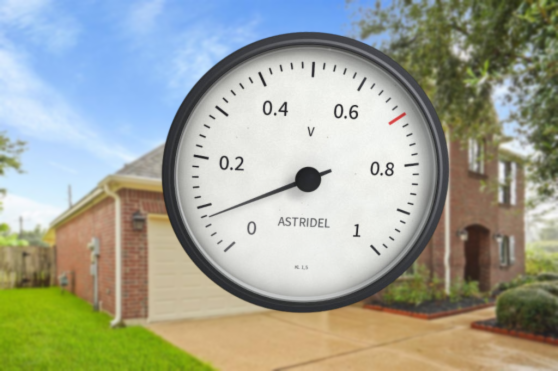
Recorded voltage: 0.08 V
